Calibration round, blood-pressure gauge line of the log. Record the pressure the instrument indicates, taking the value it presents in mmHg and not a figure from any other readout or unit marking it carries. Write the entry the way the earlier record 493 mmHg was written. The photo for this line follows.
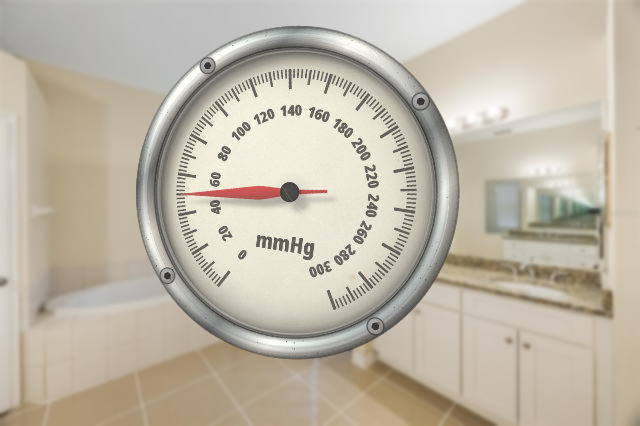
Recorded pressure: 50 mmHg
